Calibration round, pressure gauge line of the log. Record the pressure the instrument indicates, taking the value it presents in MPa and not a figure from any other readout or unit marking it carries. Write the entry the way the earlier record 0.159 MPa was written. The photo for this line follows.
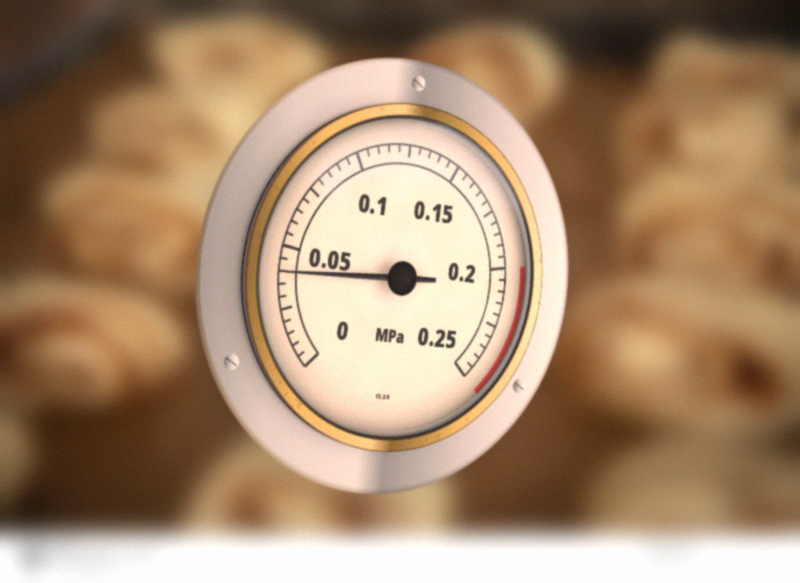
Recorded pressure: 0.04 MPa
